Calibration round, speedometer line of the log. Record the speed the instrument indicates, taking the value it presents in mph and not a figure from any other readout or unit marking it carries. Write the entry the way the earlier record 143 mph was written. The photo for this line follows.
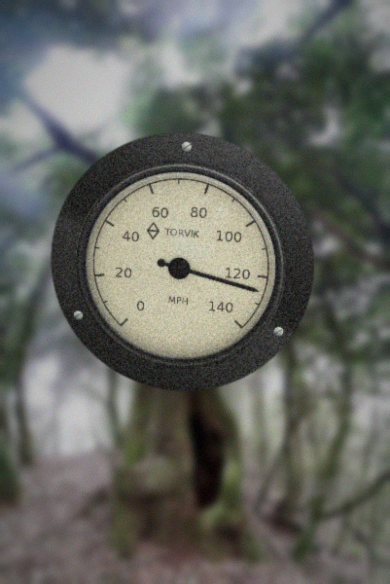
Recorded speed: 125 mph
